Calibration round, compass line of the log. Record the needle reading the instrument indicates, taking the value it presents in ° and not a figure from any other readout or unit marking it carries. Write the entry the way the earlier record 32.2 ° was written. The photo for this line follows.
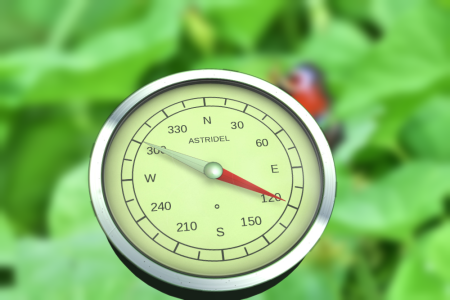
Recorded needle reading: 120 °
